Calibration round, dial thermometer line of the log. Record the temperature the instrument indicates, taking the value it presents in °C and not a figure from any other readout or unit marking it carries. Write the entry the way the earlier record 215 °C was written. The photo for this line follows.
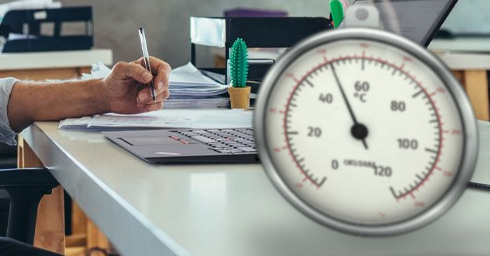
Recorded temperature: 50 °C
